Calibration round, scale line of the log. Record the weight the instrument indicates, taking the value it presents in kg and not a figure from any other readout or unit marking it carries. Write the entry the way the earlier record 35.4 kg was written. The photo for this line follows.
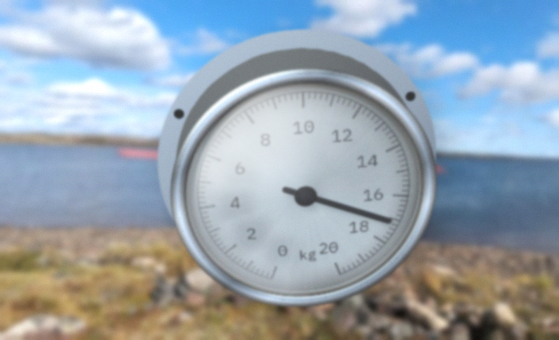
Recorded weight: 17 kg
